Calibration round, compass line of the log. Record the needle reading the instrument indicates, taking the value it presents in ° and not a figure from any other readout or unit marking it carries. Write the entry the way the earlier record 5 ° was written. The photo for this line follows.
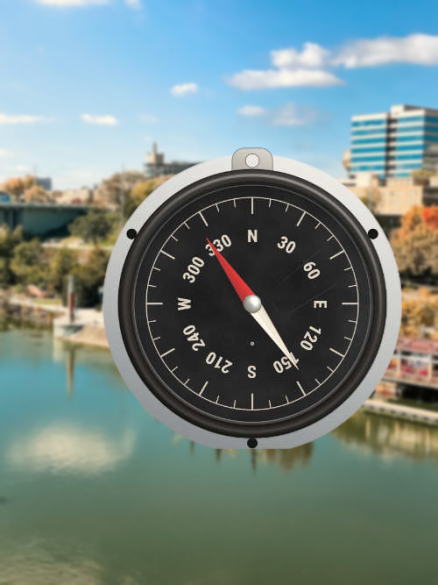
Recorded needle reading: 325 °
